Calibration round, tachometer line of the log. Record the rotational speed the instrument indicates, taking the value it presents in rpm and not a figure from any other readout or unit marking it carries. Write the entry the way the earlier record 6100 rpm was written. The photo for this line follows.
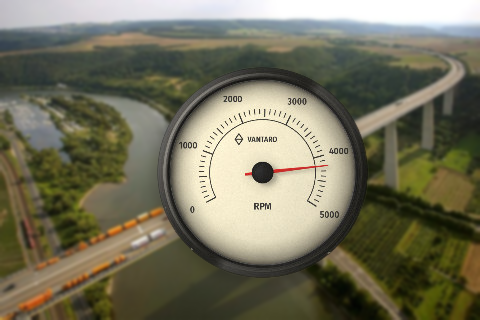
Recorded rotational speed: 4200 rpm
